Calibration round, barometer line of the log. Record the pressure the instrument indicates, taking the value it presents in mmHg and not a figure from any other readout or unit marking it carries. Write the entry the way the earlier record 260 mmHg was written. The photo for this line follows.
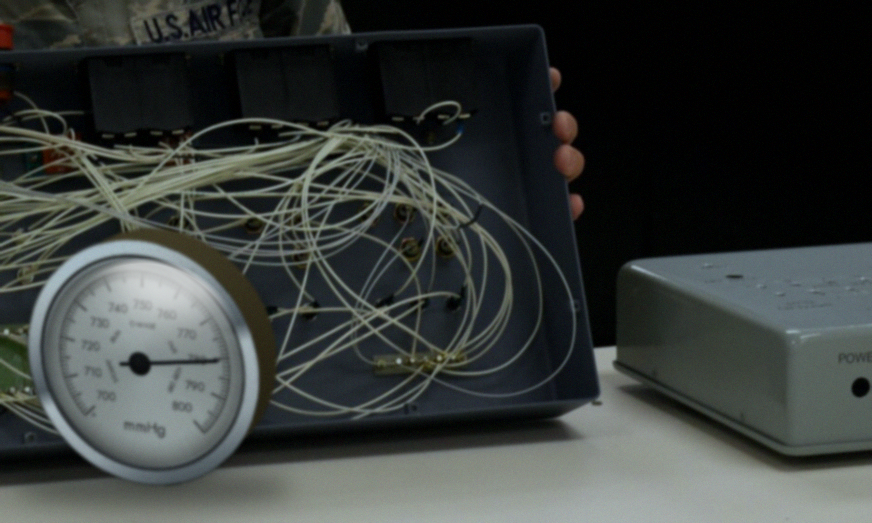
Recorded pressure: 780 mmHg
